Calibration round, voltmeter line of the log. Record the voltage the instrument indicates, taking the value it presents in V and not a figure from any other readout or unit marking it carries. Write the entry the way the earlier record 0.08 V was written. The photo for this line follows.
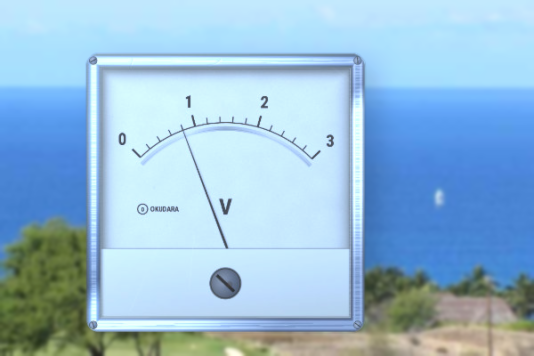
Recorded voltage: 0.8 V
